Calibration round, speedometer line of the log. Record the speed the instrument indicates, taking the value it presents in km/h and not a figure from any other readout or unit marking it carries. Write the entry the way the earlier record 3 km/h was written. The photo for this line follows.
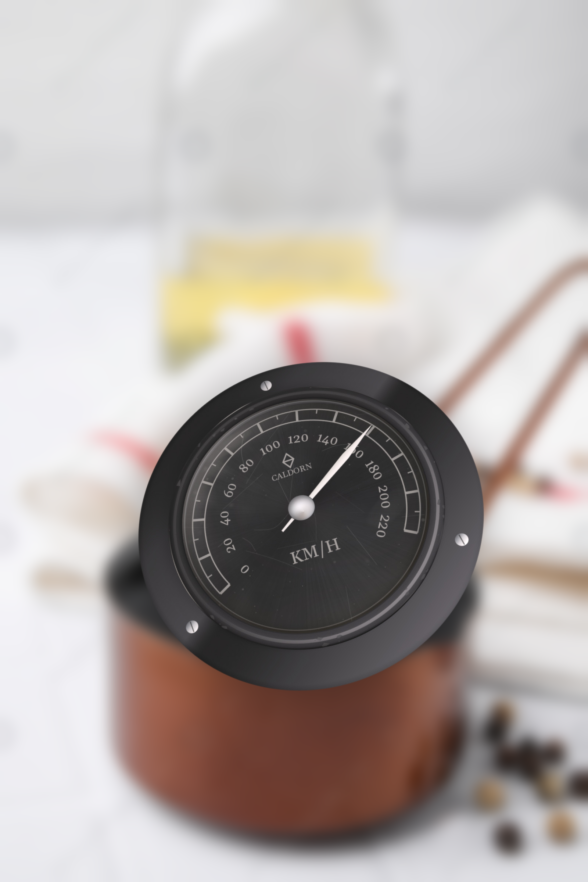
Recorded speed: 160 km/h
